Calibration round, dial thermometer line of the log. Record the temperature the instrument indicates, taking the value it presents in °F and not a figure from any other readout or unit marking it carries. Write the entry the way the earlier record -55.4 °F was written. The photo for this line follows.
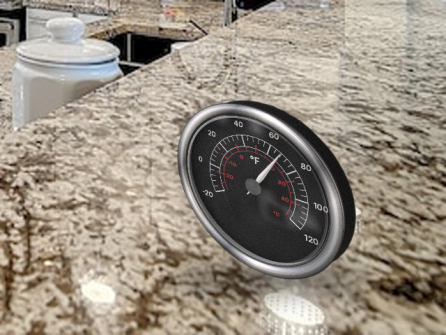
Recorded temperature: 68 °F
